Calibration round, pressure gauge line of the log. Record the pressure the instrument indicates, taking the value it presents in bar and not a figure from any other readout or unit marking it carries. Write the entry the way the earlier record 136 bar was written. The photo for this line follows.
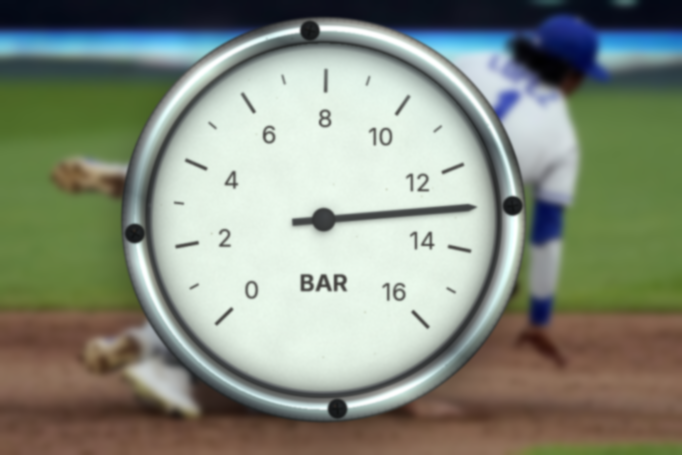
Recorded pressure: 13 bar
